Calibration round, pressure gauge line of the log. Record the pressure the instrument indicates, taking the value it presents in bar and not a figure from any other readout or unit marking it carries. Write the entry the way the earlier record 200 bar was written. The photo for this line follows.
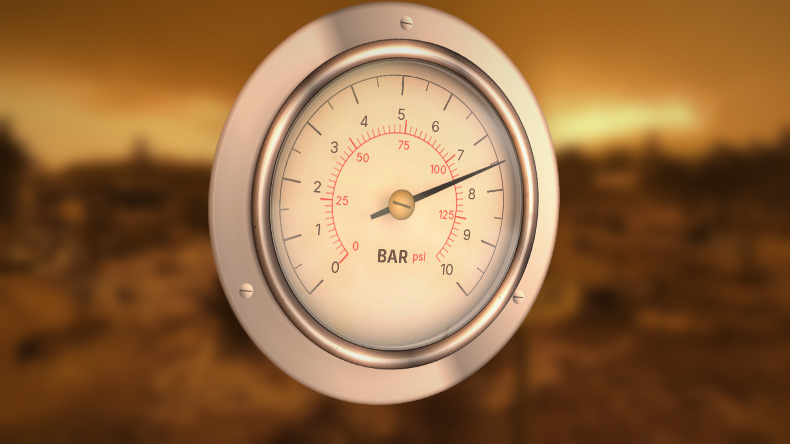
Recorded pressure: 7.5 bar
